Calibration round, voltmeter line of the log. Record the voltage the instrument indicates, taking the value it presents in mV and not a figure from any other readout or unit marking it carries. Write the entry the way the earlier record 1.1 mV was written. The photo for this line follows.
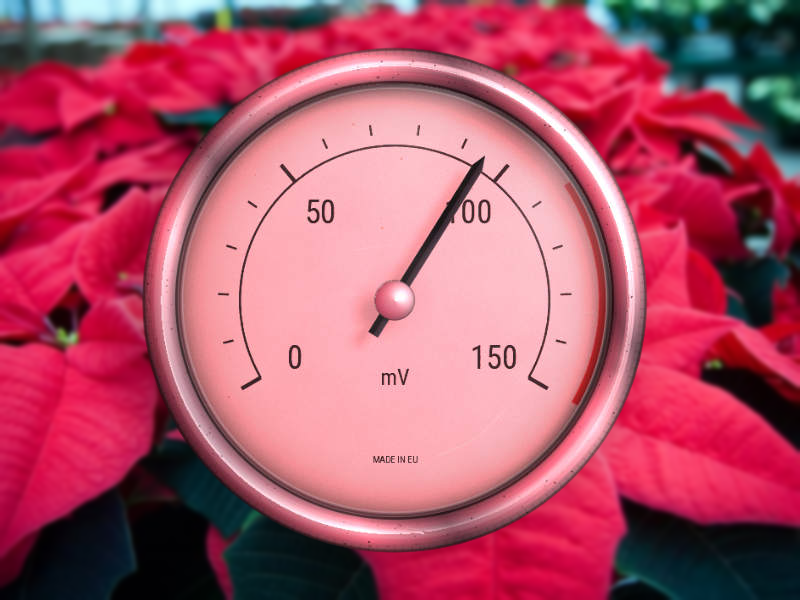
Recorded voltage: 95 mV
